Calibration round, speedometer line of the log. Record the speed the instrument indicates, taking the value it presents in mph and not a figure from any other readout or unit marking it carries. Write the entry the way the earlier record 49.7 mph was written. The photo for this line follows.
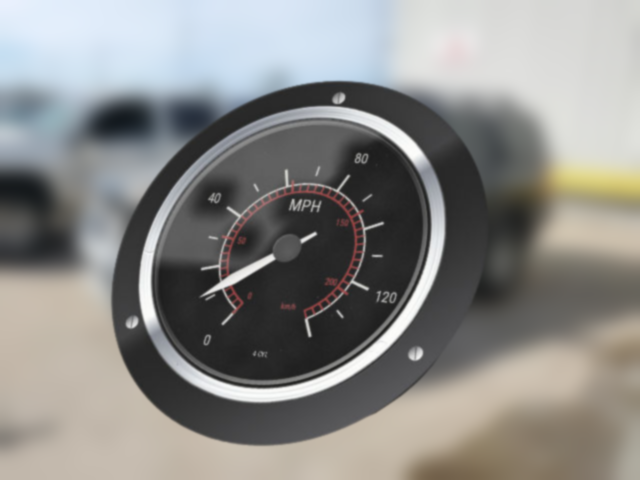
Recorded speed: 10 mph
